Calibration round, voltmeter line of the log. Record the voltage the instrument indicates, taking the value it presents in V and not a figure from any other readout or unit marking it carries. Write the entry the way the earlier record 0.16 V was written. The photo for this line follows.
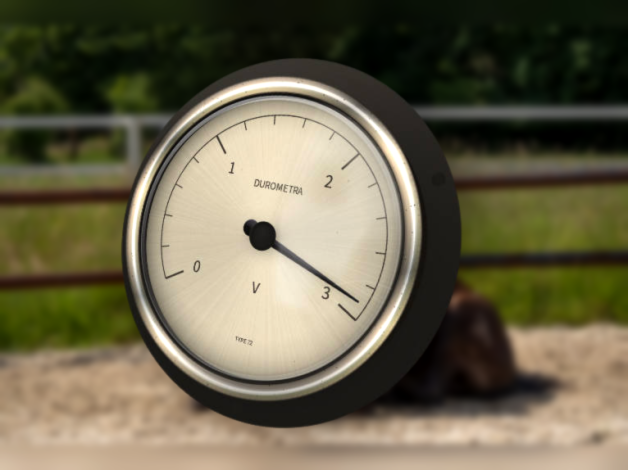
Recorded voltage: 2.9 V
